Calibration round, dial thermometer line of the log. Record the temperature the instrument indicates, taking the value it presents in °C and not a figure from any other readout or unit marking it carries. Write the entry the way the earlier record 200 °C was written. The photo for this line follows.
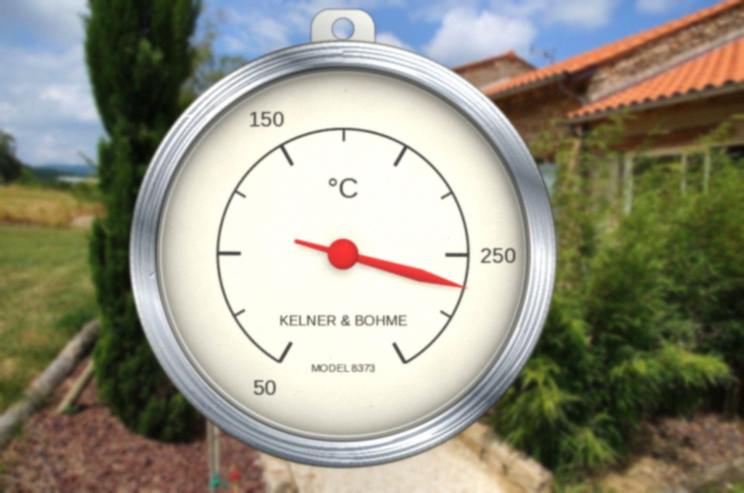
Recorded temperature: 262.5 °C
